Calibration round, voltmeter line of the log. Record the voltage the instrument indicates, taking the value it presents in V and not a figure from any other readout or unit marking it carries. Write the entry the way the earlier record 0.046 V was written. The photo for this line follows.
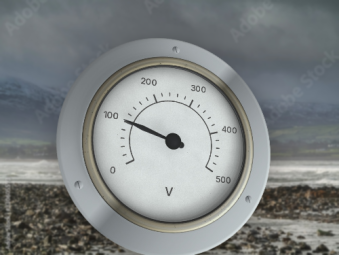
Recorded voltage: 100 V
